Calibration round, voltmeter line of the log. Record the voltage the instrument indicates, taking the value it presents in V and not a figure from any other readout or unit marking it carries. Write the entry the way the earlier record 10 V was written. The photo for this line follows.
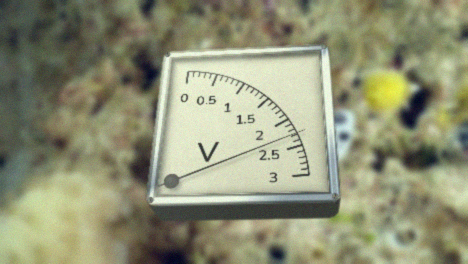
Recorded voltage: 2.3 V
